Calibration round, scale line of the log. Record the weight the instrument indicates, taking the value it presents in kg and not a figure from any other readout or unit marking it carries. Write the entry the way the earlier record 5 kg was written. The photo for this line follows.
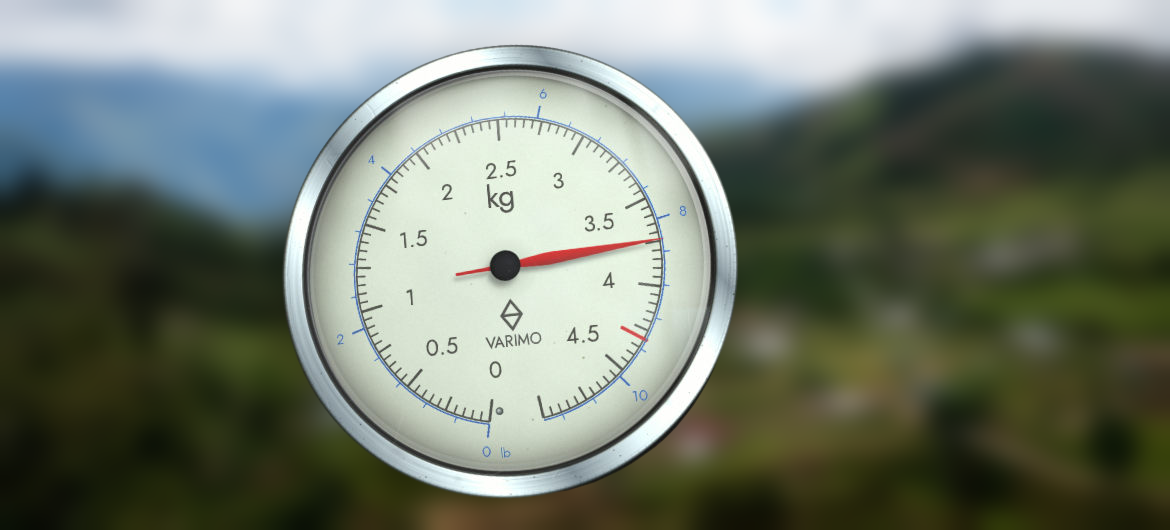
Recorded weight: 3.75 kg
